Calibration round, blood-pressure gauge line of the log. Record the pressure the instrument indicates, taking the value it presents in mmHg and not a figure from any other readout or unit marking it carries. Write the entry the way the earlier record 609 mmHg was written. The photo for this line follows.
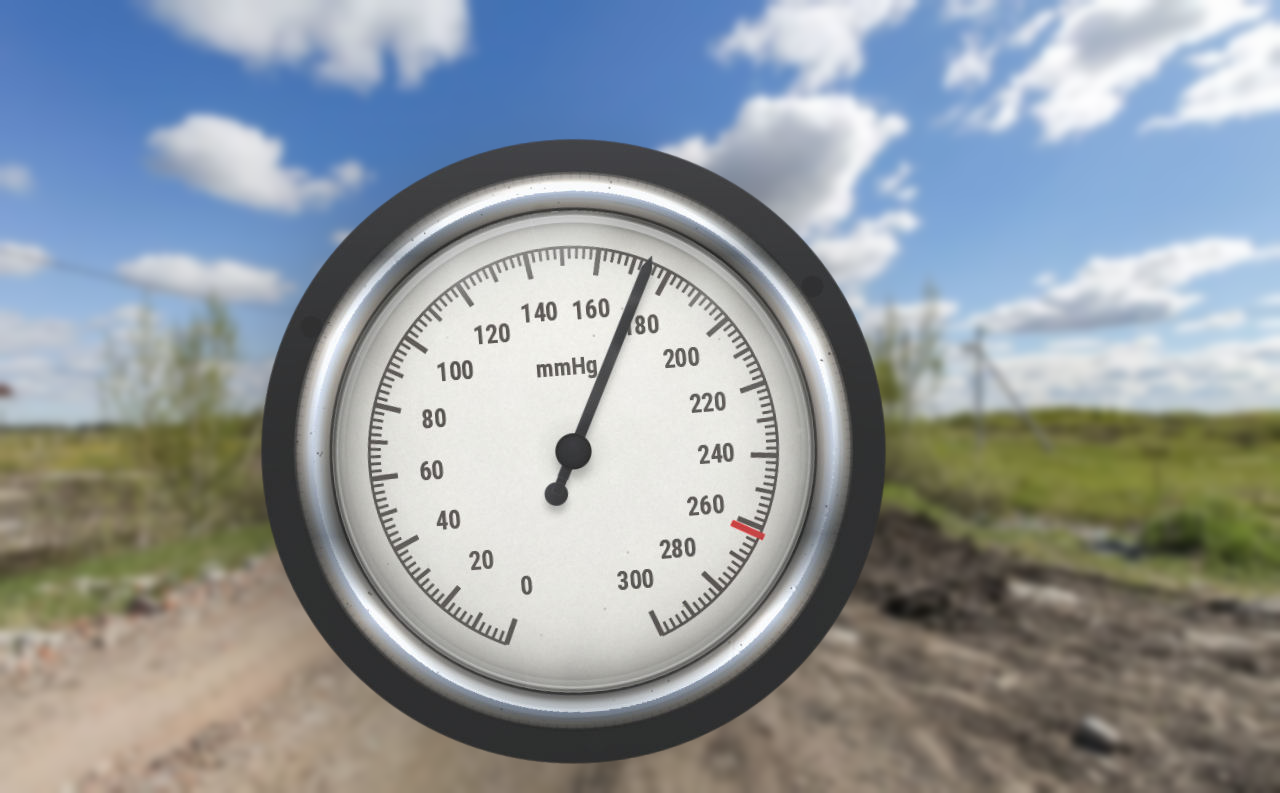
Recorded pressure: 174 mmHg
